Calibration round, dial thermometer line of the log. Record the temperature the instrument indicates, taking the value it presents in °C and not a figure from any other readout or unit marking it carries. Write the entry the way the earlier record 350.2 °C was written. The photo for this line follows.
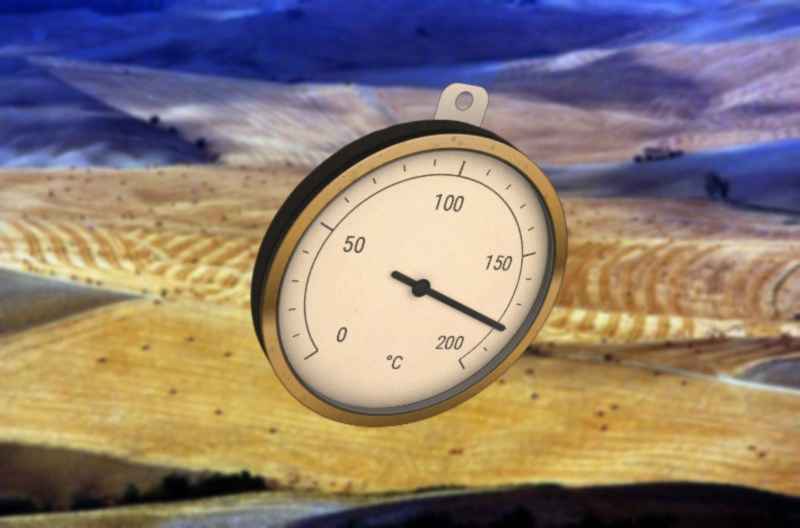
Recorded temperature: 180 °C
